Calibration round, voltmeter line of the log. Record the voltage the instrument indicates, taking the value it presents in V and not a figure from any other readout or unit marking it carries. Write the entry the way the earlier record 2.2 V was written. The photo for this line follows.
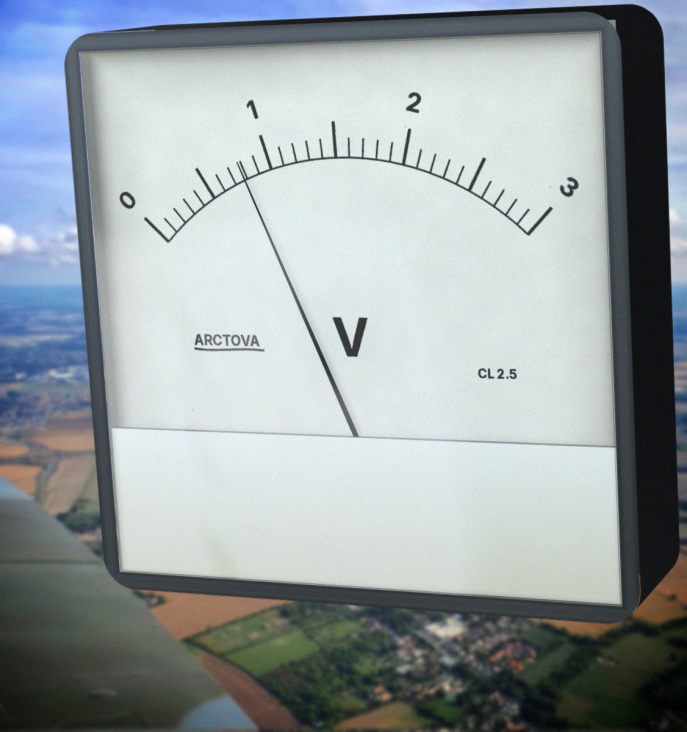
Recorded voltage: 0.8 V
